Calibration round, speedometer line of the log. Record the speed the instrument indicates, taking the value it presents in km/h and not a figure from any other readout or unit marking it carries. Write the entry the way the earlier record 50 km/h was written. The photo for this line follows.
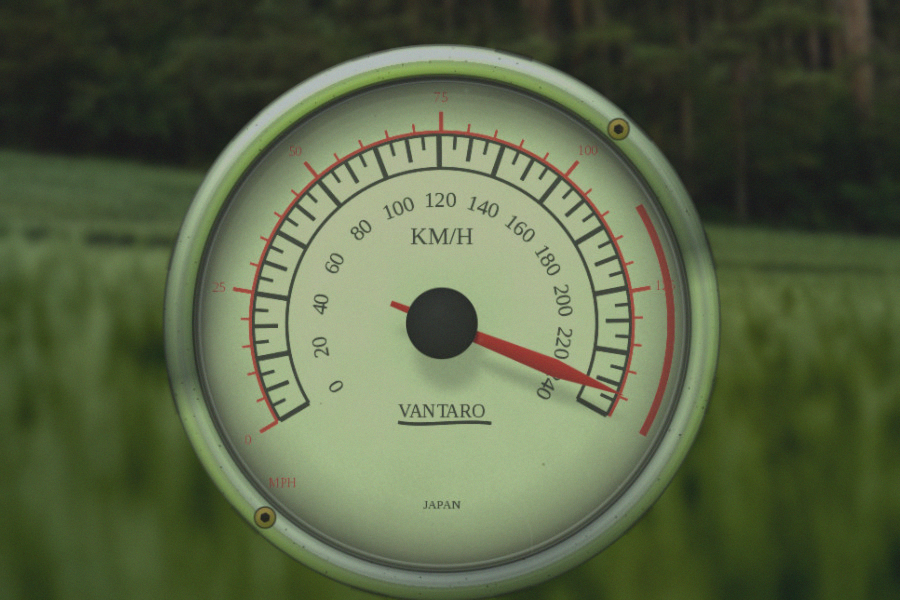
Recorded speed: 232.5 km/h
